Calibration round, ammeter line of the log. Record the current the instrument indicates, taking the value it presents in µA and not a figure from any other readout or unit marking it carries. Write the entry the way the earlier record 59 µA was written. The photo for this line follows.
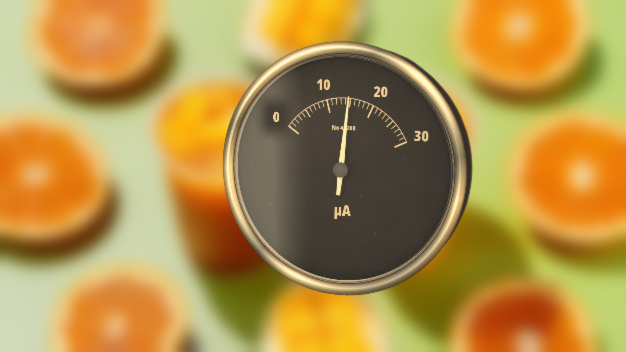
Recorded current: 15 µA
